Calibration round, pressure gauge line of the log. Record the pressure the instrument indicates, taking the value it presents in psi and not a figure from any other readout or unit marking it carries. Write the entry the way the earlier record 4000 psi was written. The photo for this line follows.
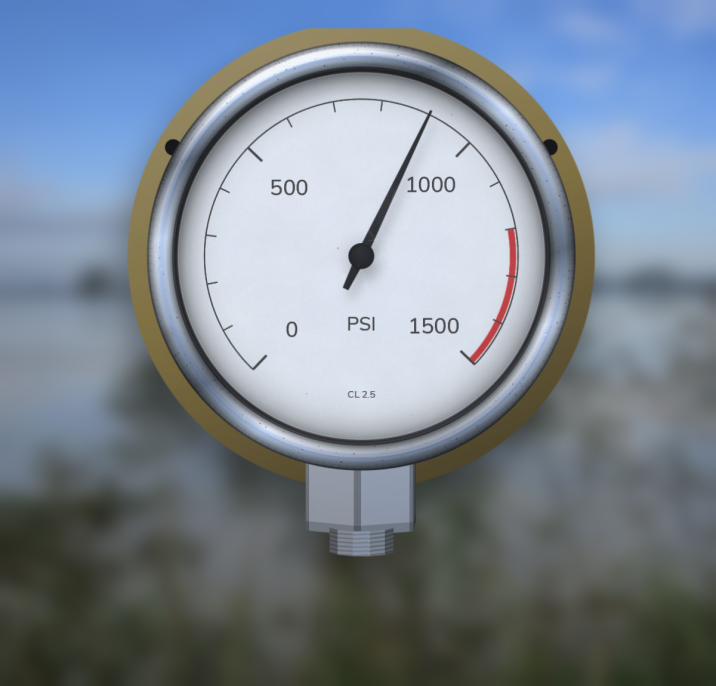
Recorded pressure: 900 psi
